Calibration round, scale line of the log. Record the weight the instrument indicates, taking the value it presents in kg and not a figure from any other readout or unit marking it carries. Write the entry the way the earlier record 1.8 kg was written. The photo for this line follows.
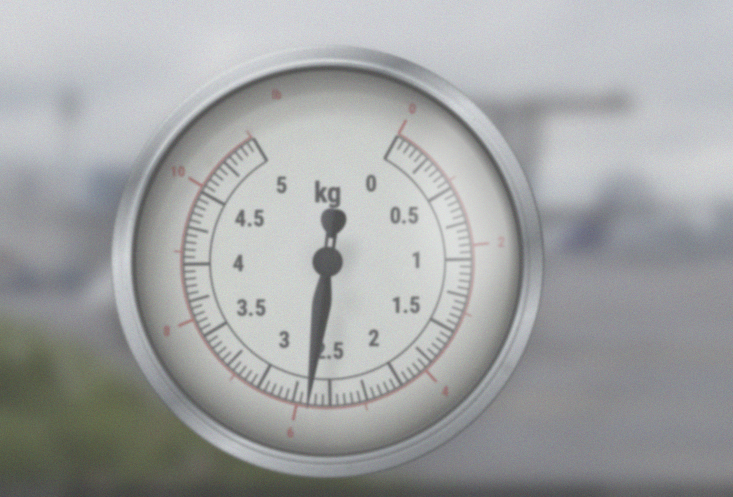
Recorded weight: 2.65 kg
